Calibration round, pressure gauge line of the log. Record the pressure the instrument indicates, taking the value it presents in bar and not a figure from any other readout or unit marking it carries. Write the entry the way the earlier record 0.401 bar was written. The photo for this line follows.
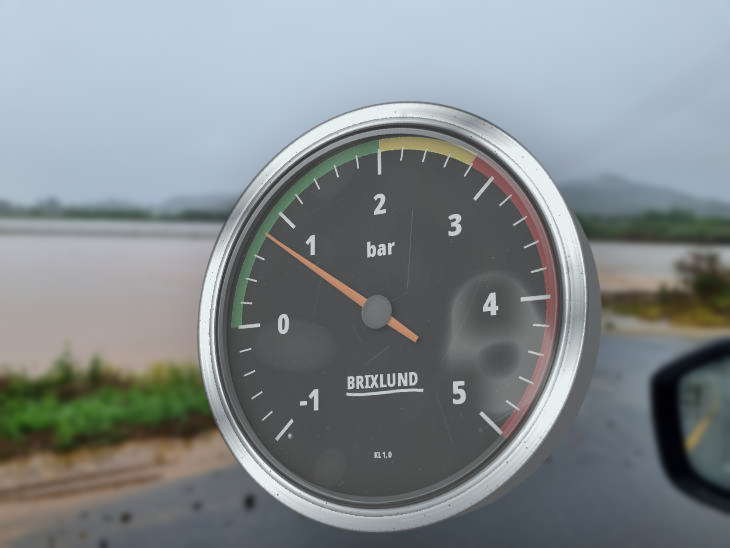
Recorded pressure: 0.8 bar
